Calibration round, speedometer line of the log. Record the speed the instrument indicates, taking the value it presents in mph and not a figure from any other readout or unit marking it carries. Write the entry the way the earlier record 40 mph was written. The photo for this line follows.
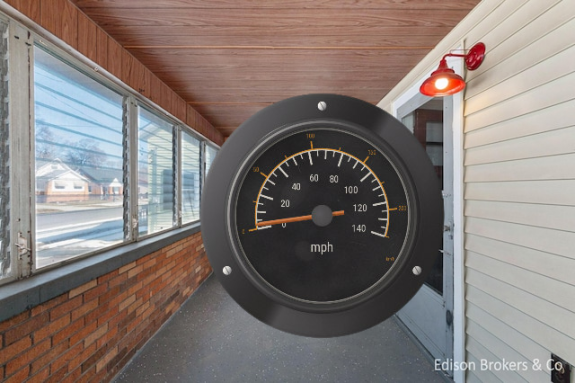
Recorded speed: 2.5 mph
